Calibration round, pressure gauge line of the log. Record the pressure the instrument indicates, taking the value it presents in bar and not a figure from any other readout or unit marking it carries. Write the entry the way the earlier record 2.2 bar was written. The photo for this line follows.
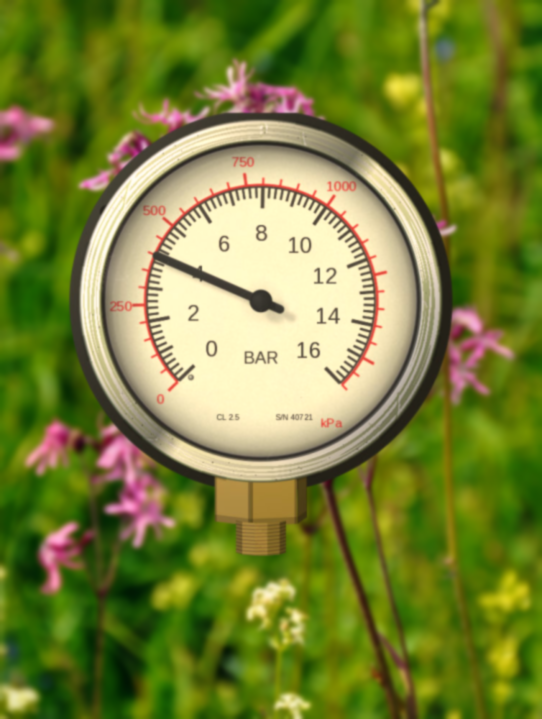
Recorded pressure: 4 bar
